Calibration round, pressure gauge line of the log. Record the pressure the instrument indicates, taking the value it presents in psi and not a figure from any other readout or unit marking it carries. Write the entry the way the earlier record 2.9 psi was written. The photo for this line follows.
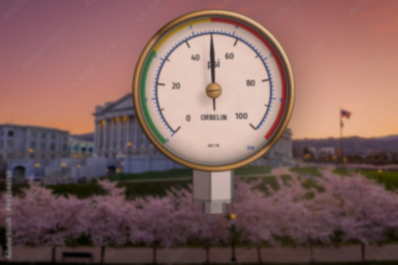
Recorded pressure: 50 psi
